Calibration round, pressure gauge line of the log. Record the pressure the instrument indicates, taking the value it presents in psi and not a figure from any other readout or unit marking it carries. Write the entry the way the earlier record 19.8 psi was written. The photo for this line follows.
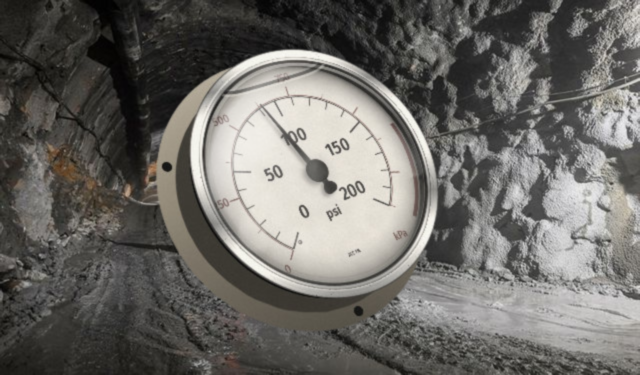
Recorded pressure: 90 psi
